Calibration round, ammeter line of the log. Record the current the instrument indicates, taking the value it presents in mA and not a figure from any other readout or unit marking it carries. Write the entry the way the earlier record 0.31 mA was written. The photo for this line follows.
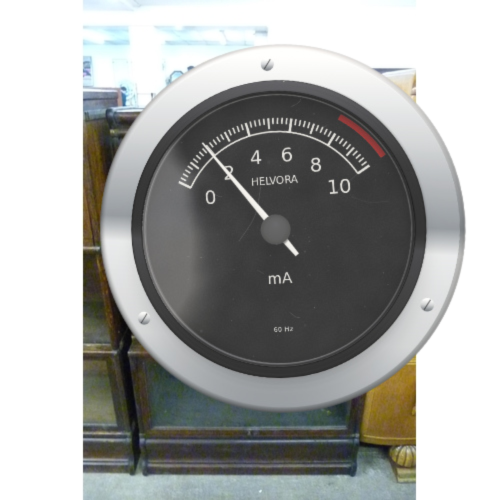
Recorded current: 2 mA
